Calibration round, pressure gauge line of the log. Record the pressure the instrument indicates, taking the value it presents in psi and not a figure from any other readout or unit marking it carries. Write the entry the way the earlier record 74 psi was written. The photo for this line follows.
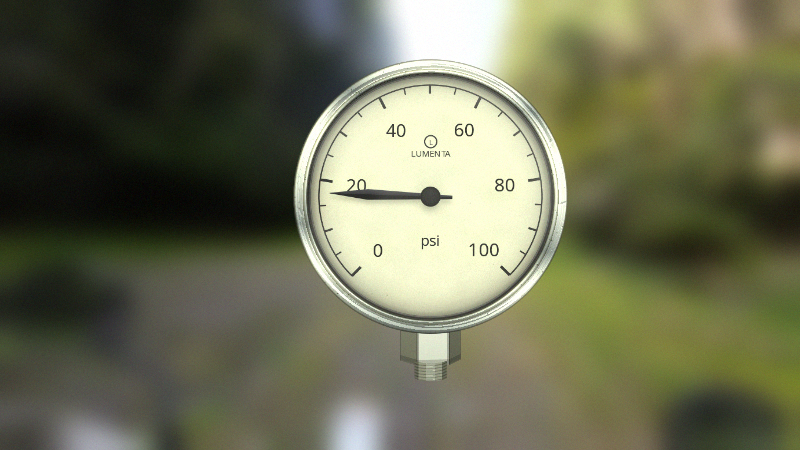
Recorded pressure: 17.5 psi
